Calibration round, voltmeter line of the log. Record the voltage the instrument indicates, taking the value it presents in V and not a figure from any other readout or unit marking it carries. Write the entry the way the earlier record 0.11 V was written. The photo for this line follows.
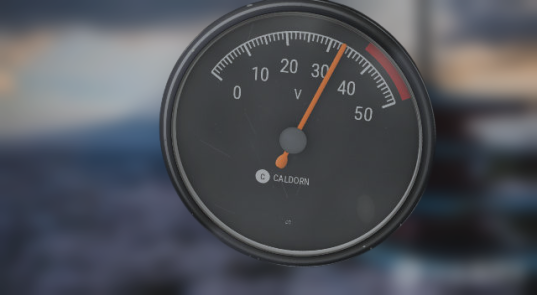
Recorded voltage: 33 V
